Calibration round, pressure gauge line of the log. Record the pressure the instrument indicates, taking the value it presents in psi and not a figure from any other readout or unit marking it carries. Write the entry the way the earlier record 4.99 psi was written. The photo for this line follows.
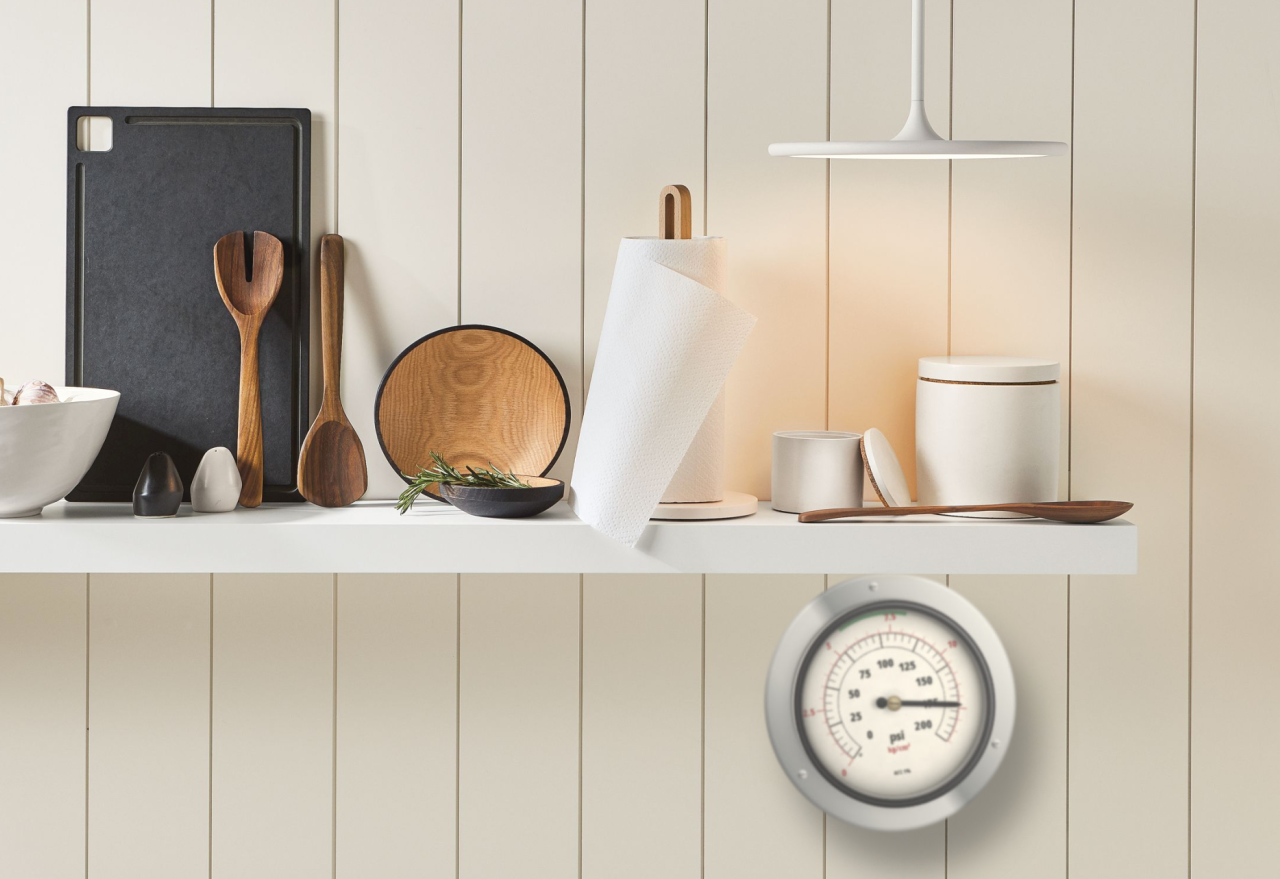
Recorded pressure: 175 psi
